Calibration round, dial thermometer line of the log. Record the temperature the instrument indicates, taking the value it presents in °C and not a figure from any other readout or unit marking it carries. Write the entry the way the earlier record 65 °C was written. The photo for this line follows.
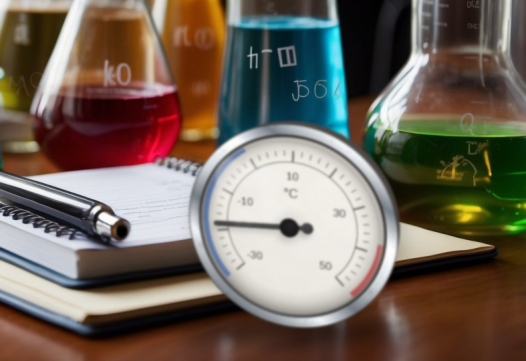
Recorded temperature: -18 °C
